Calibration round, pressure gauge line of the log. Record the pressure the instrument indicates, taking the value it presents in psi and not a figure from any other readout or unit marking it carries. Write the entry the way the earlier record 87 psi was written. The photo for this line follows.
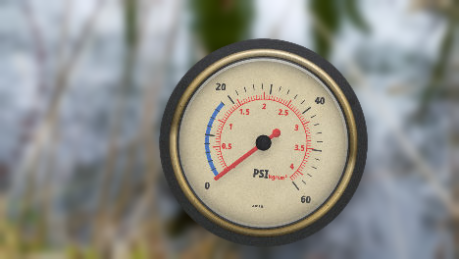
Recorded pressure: 0 psi
